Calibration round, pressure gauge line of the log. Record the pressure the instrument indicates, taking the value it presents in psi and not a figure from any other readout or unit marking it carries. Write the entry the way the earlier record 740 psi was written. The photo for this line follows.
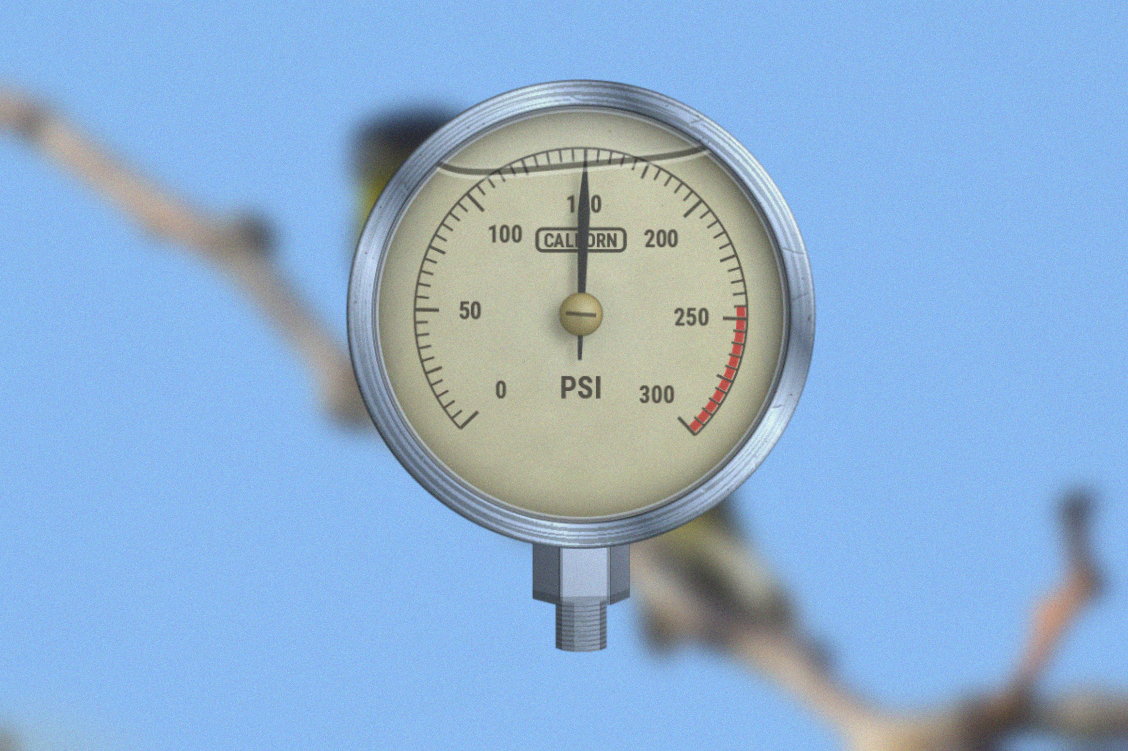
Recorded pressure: 150 psi
